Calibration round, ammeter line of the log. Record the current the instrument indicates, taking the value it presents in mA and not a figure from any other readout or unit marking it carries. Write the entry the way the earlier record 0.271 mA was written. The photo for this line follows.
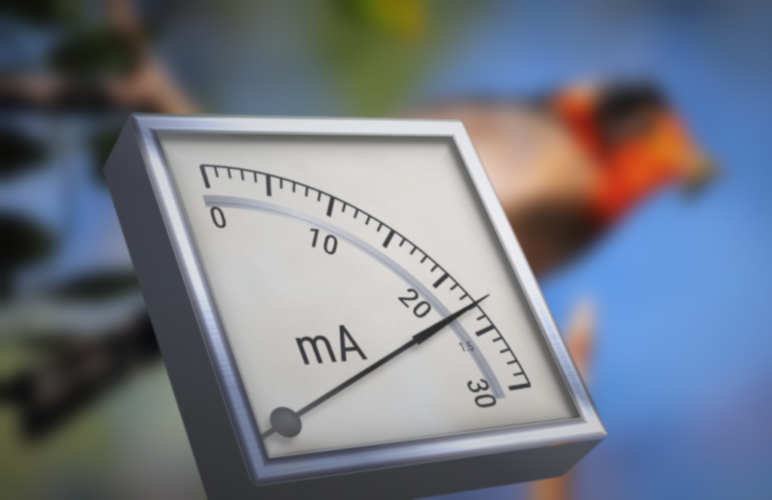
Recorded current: 23 mA
